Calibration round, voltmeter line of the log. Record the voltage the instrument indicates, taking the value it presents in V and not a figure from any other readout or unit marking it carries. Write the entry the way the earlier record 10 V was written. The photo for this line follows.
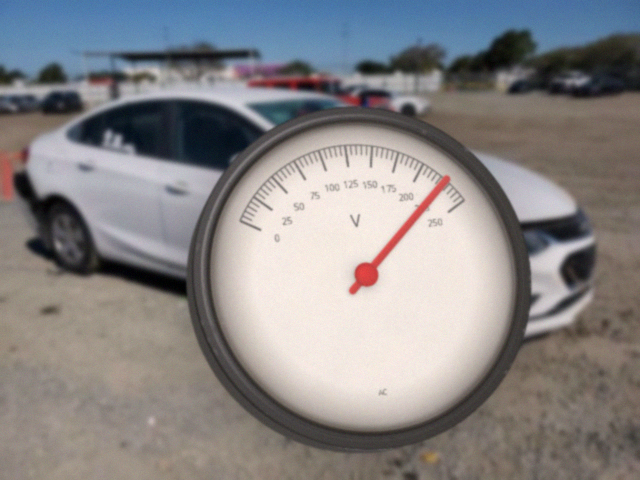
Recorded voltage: 225 V
